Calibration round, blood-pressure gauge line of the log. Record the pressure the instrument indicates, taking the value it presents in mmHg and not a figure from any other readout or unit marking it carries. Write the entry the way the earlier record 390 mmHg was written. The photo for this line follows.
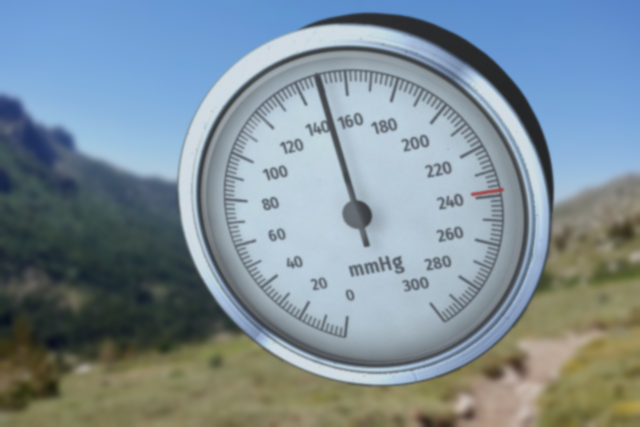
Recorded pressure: 150 mmHg
